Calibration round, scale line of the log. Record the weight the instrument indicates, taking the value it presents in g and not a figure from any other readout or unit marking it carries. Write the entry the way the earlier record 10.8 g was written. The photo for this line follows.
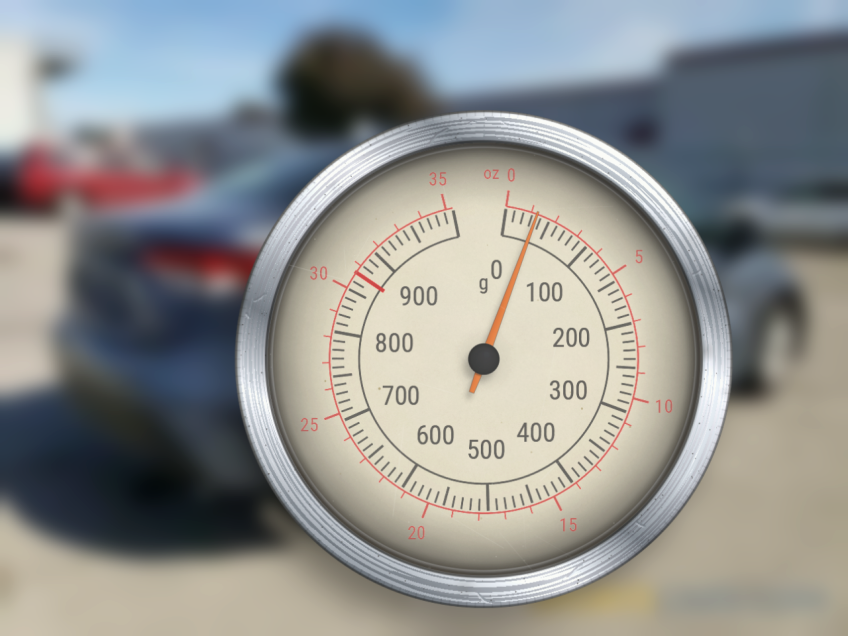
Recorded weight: 35 g
